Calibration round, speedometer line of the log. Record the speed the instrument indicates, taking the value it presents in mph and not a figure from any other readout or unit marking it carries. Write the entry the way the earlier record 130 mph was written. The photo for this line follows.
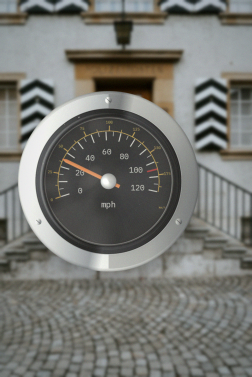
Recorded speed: 25 mph
